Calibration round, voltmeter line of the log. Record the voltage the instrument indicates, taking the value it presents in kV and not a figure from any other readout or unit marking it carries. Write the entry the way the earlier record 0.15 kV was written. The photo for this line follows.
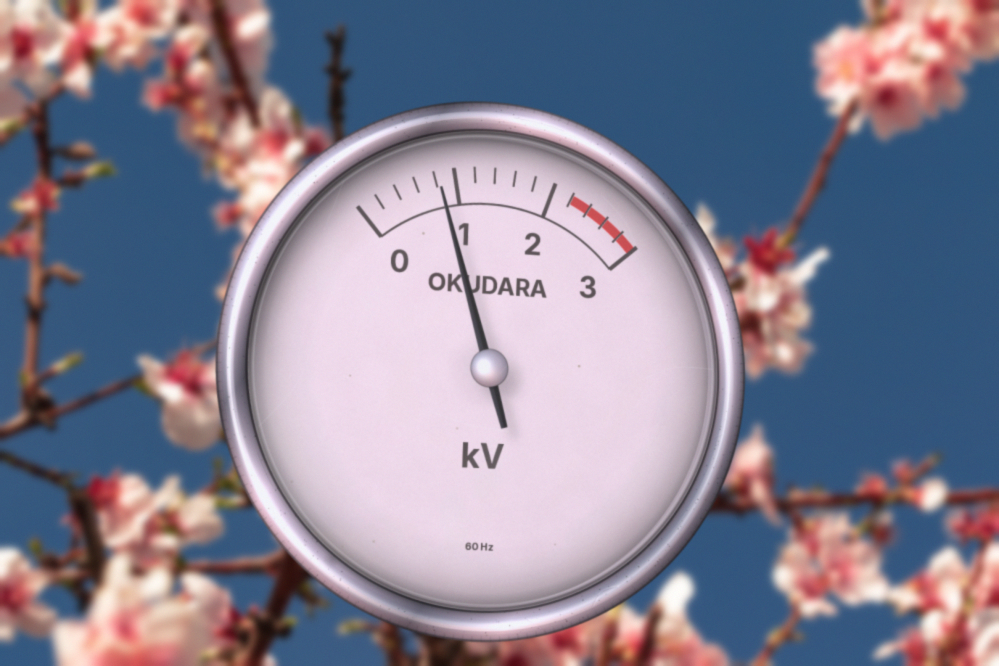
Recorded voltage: 0.8 kV
